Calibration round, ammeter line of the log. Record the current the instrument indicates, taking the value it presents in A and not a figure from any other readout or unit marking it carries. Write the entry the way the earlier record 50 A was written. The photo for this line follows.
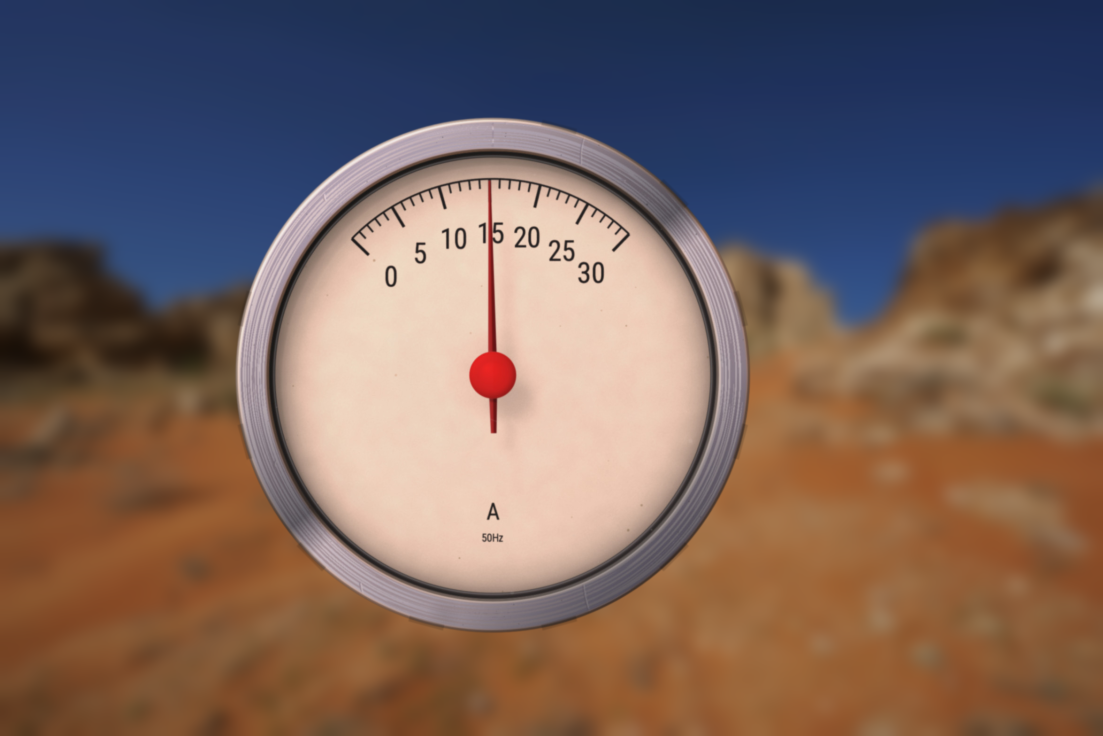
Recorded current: 15 A
